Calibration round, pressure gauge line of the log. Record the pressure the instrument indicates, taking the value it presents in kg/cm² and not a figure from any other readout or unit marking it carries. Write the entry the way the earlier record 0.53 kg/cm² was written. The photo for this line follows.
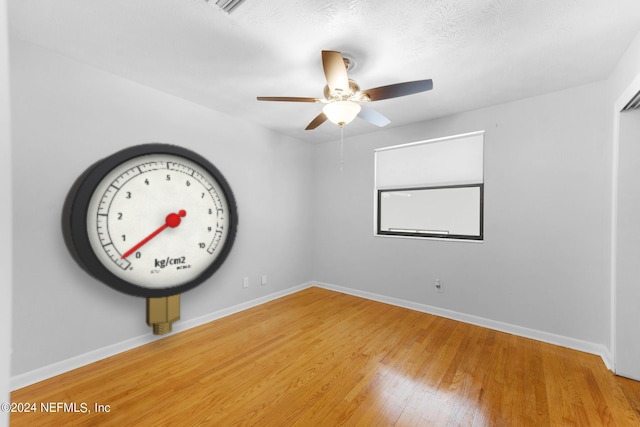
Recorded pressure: 0.4 kg/cm²
